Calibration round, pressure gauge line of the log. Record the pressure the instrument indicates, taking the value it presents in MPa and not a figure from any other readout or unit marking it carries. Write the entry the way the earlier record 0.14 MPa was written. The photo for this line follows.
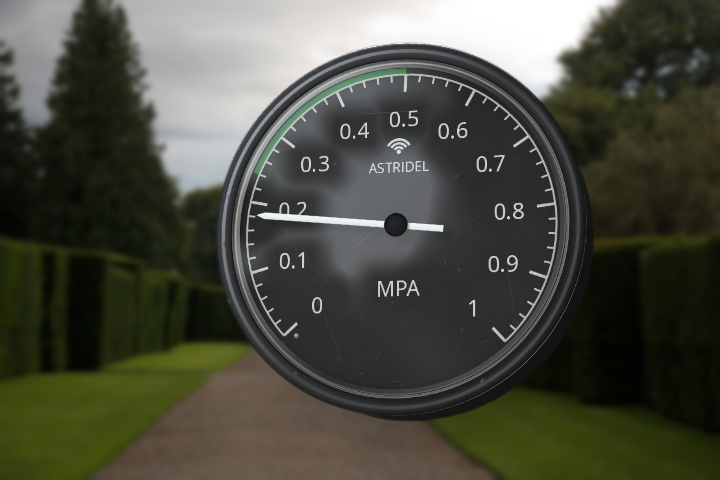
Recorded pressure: 0.18 MPa
